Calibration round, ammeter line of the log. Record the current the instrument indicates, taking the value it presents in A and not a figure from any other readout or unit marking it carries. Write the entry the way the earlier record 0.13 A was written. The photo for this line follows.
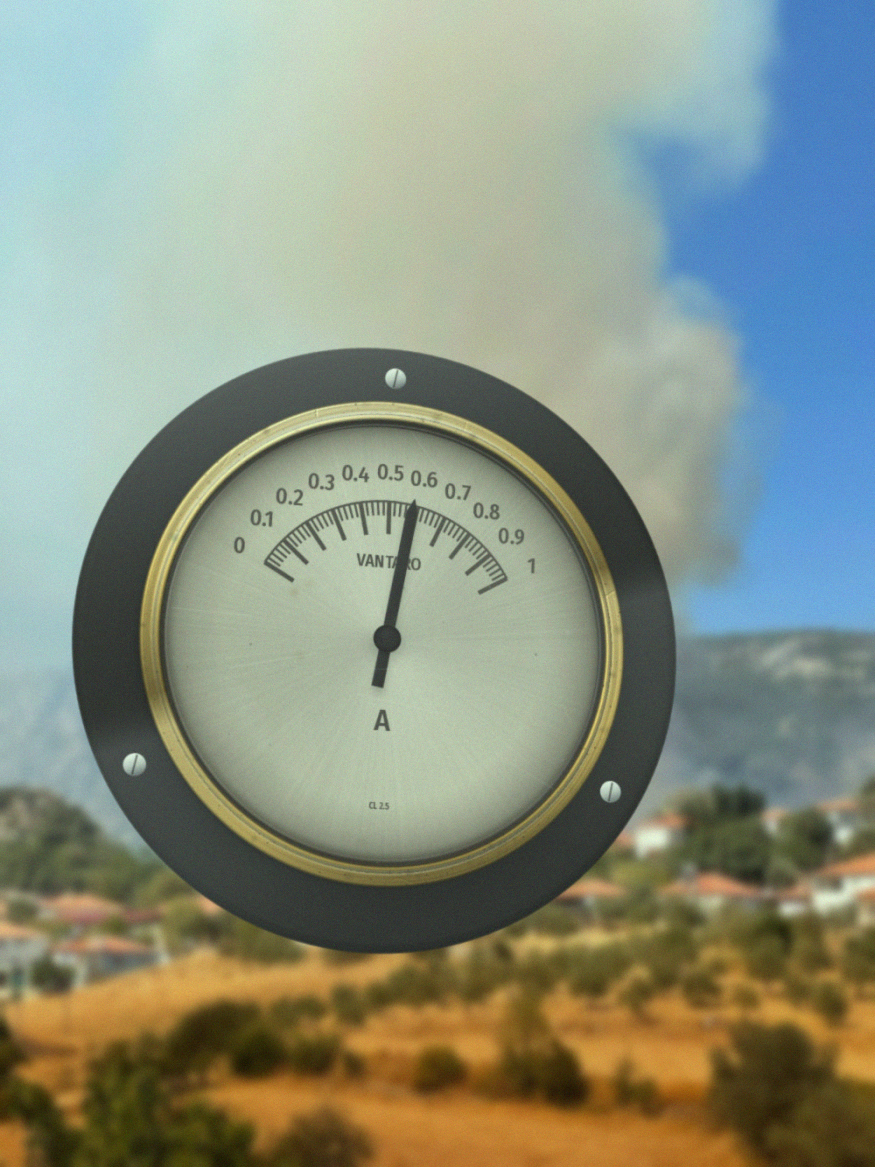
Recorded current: 0.58 A
